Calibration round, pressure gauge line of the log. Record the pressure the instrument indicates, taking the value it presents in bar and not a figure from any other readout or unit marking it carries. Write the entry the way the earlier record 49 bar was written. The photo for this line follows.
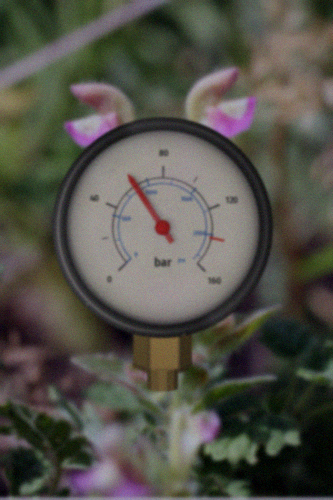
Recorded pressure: 60 bar
